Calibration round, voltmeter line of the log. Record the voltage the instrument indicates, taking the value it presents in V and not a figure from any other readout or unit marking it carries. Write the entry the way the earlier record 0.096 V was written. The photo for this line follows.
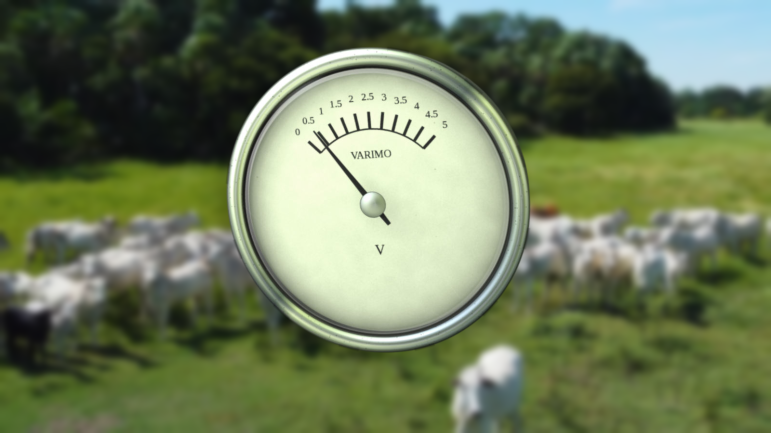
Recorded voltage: 0.5 V
